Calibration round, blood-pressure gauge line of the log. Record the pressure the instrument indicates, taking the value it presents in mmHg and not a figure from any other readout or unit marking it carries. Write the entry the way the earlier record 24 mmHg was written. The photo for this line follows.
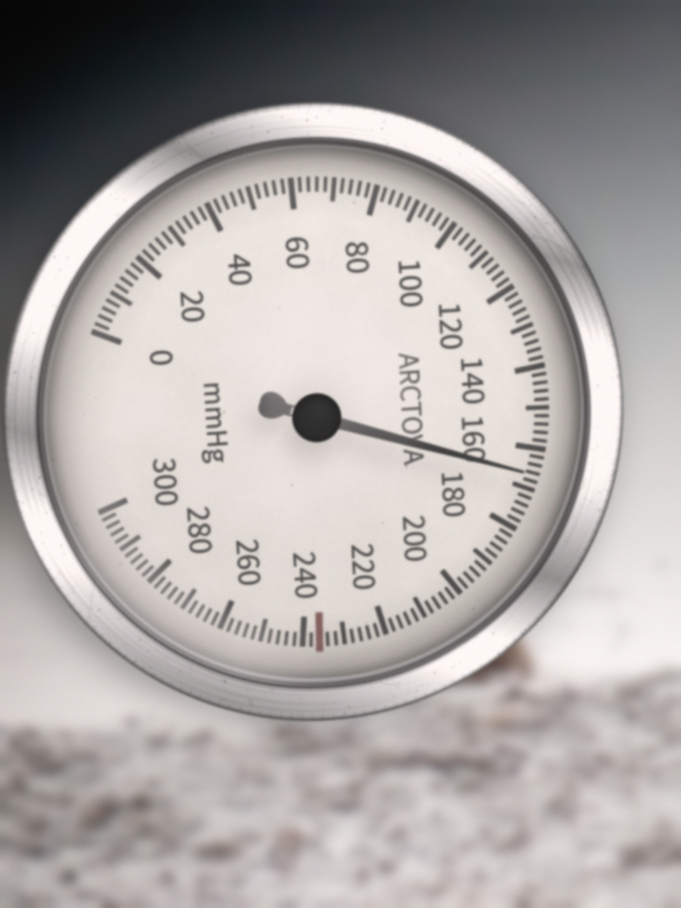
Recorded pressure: 166 mmHg
